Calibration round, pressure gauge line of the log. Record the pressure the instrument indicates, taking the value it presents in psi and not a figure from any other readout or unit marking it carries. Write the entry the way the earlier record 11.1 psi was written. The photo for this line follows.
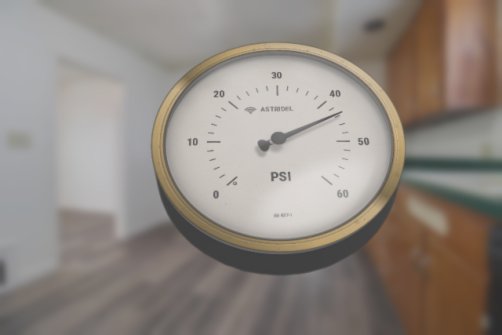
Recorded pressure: 44 psi
